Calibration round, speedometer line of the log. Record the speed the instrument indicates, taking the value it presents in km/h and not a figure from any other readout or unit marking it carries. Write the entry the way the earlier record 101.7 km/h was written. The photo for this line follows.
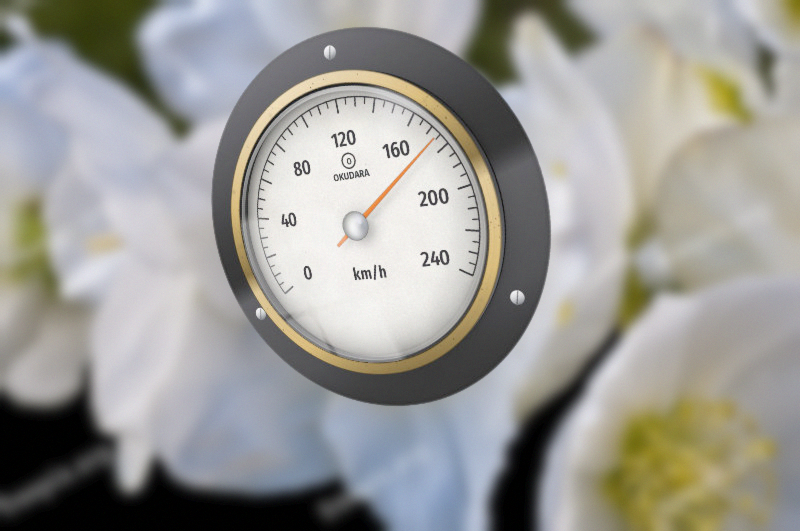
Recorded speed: 175 km/h
